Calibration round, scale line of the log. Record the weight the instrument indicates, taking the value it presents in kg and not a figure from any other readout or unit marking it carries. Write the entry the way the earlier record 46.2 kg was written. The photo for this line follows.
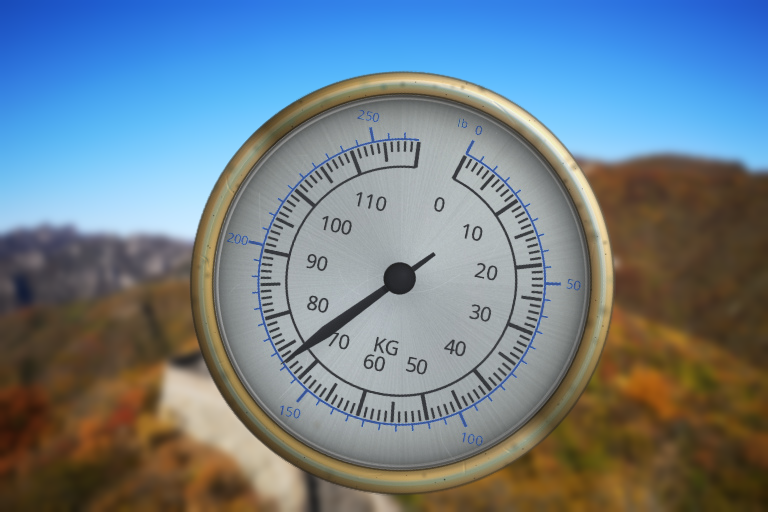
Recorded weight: 73 kg
